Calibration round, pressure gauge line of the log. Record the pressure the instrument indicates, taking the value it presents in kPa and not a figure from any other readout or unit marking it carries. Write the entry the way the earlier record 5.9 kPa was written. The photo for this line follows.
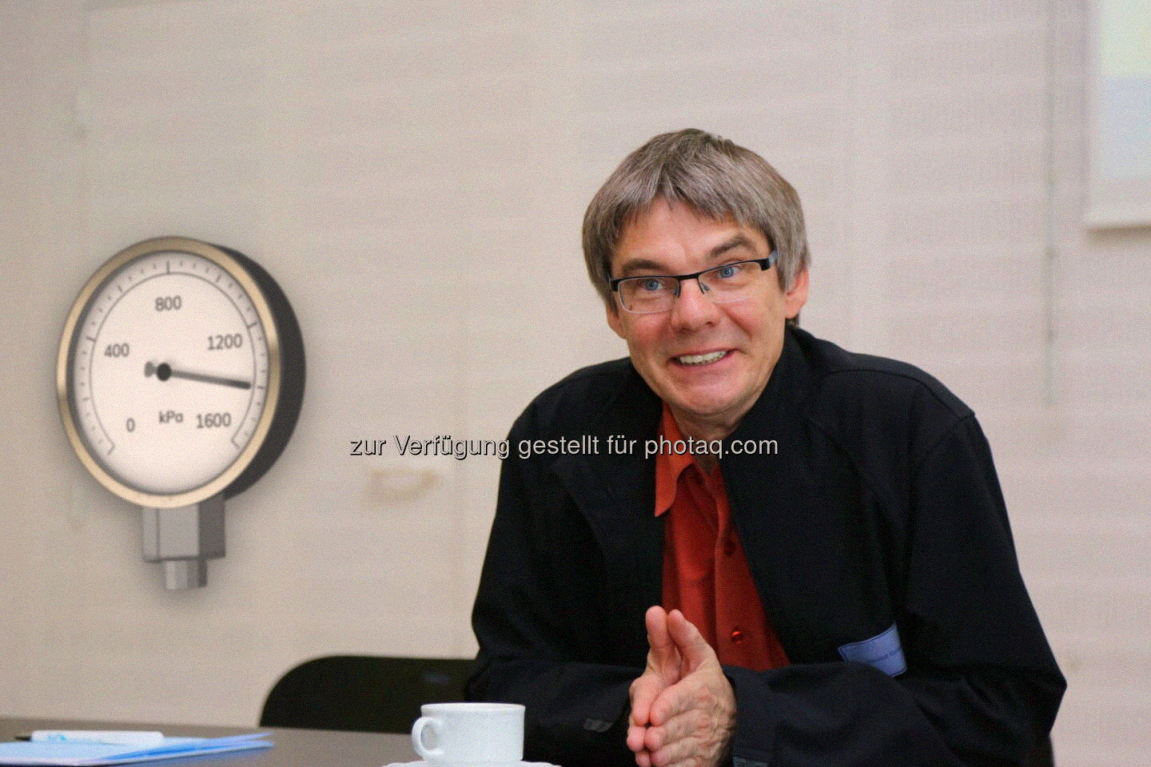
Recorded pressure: 1400 kPa
